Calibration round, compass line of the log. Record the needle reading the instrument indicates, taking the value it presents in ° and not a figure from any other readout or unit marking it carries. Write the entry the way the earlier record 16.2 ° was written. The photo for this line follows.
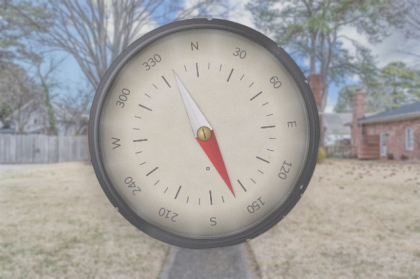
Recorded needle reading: 160 °
